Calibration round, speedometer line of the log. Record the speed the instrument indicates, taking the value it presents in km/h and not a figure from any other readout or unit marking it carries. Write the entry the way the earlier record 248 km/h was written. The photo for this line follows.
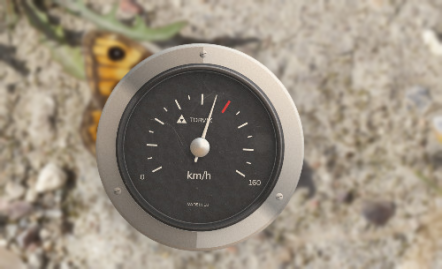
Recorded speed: 90 km/h
